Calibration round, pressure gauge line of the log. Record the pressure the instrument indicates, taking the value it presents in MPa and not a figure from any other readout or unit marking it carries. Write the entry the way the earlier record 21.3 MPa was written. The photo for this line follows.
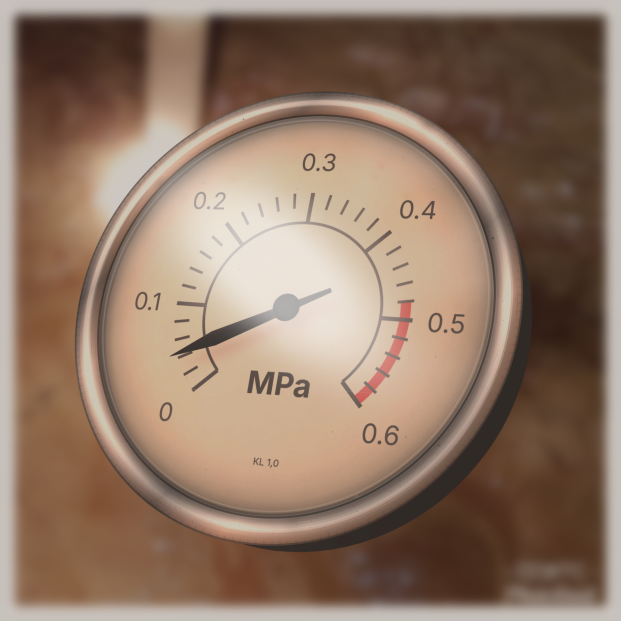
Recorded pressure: 0.04 MPa
